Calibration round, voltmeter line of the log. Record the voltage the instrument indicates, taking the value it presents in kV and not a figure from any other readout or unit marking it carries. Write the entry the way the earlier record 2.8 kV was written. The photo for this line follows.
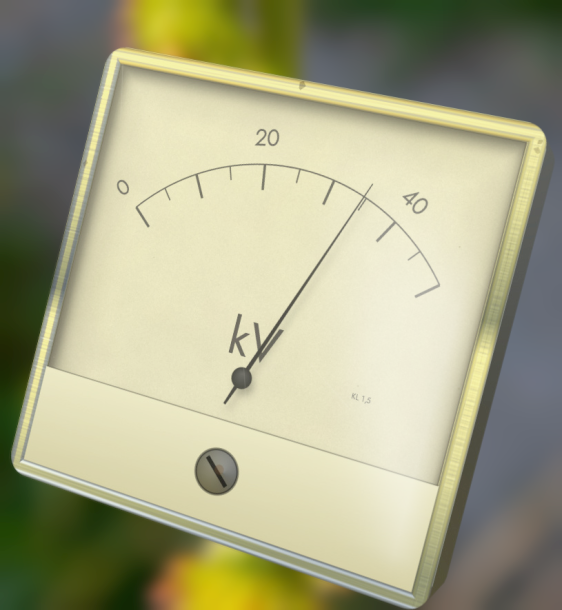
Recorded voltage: 35 kV
